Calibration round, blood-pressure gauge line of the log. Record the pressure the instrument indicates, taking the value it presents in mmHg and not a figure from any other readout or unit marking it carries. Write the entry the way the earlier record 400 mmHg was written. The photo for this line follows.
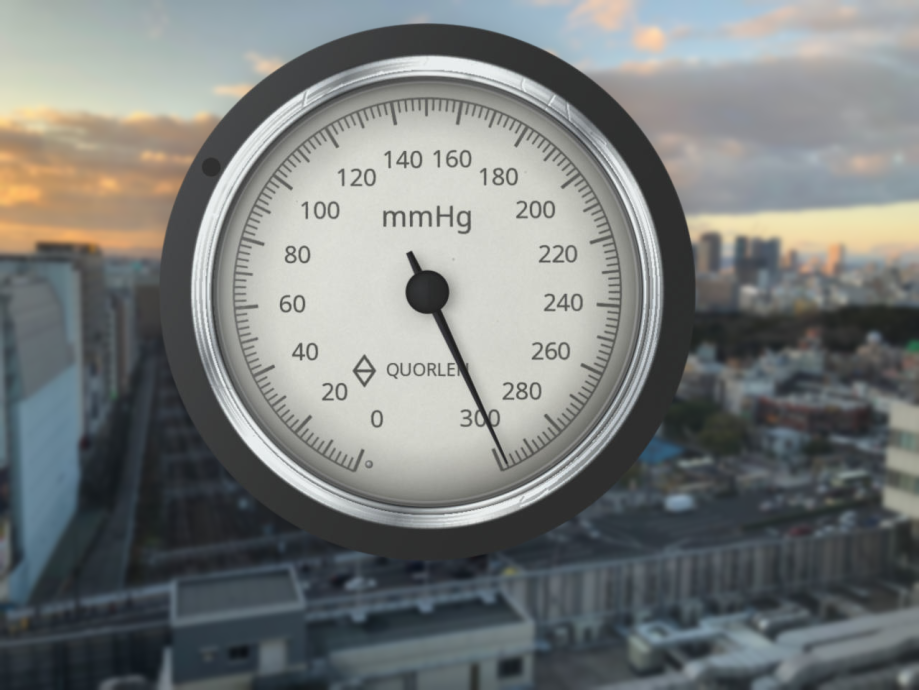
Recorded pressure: 298 mmHg
